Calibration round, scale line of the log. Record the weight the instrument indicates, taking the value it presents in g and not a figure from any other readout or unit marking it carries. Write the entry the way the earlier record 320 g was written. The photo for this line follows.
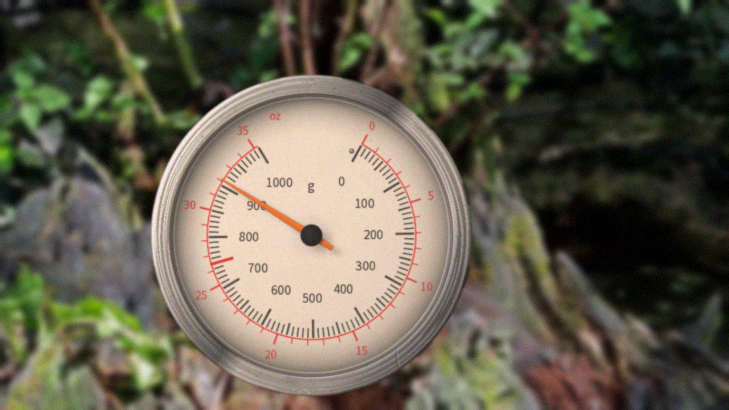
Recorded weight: 910 g
